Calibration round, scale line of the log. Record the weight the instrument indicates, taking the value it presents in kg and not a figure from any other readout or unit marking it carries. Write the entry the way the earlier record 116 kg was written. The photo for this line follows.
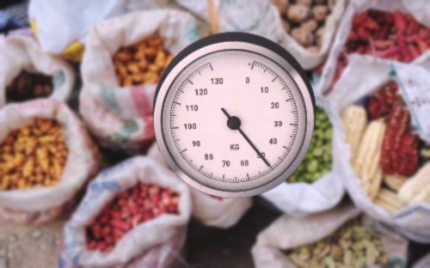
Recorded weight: 50 kg
